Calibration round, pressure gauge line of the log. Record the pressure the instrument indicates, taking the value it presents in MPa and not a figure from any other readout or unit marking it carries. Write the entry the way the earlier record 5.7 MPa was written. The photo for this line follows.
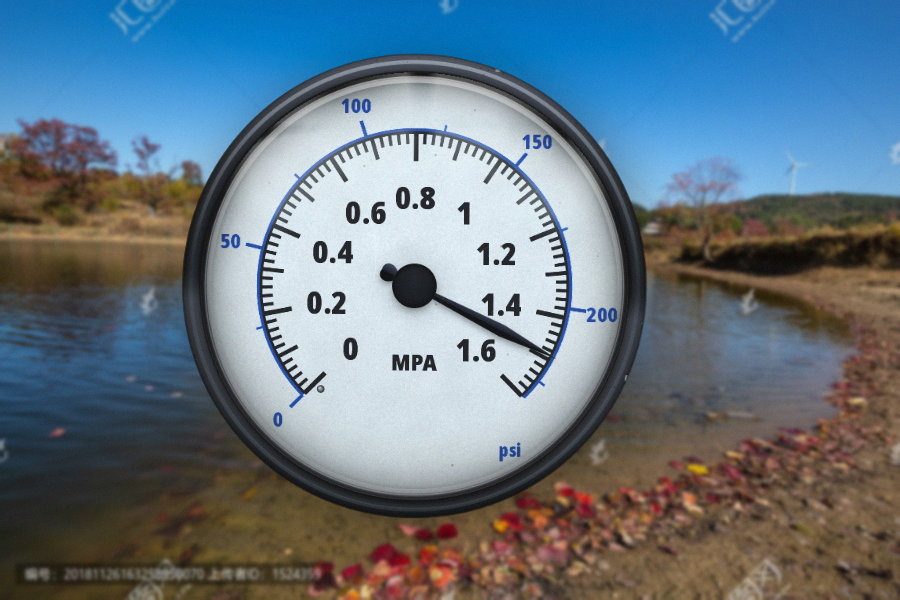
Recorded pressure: 1.49 MPa
